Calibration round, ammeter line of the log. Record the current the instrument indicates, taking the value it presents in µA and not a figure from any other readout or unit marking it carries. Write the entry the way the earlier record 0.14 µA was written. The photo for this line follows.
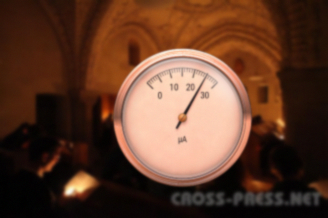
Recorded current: 25 µA
